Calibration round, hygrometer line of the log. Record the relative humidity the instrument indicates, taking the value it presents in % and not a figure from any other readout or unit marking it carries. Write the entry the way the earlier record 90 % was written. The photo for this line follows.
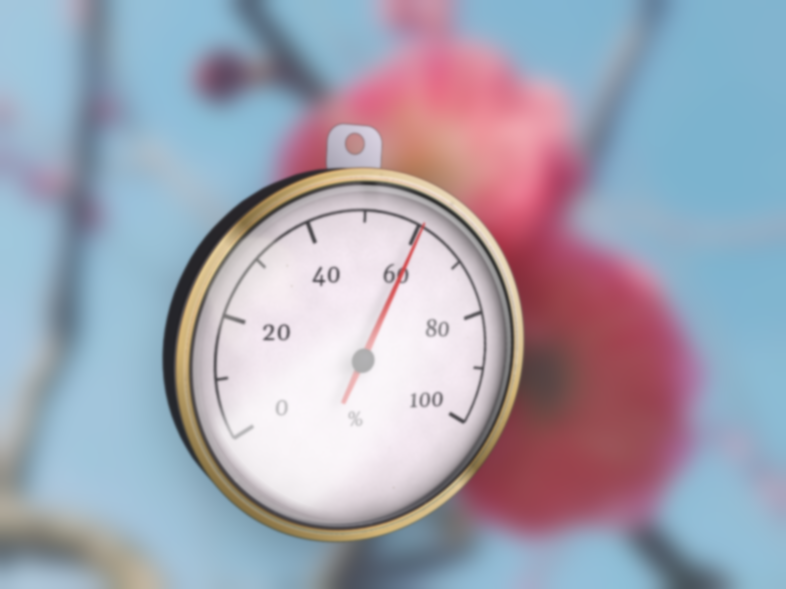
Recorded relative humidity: 60 %
